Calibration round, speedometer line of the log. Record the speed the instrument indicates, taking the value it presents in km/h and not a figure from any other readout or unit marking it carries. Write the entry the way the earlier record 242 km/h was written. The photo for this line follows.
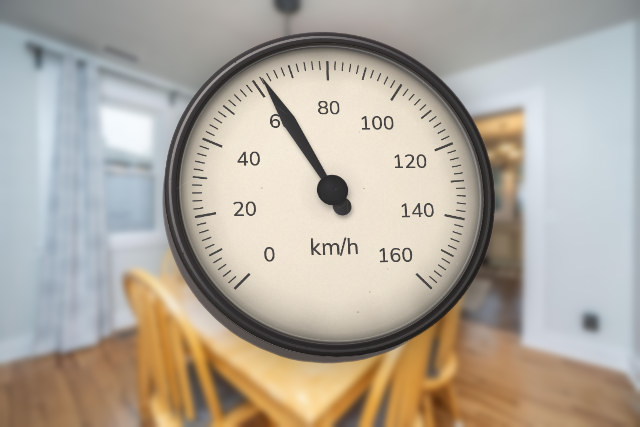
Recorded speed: 62 km/h
